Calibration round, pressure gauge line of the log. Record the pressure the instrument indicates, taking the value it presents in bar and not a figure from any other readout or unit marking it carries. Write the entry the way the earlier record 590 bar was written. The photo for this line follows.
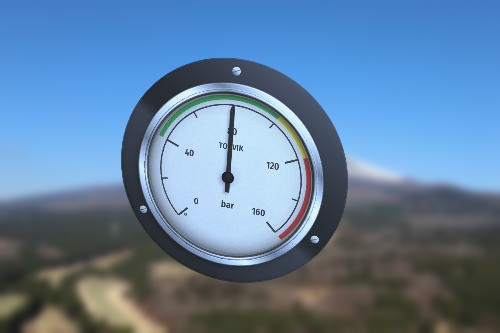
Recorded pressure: 80 bar
